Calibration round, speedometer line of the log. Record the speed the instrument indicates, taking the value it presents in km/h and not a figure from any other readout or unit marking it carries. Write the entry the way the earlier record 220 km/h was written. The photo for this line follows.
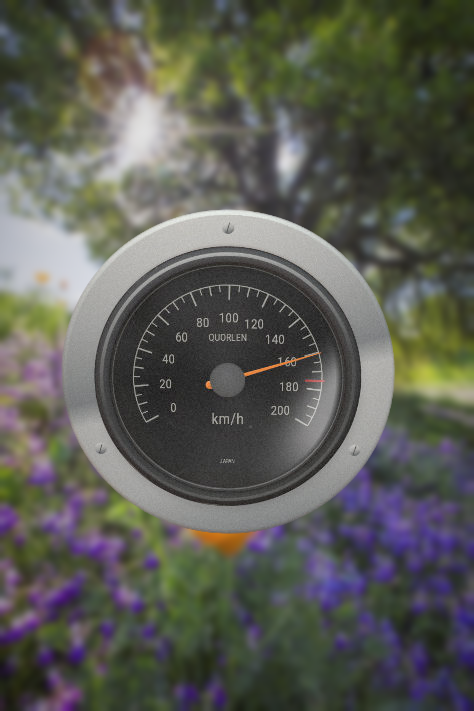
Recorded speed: 160 km/h
